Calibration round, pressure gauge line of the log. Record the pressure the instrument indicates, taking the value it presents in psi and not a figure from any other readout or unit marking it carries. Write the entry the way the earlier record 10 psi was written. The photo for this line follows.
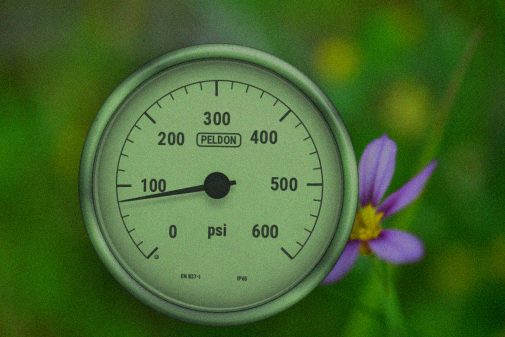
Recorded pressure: 80 psi
